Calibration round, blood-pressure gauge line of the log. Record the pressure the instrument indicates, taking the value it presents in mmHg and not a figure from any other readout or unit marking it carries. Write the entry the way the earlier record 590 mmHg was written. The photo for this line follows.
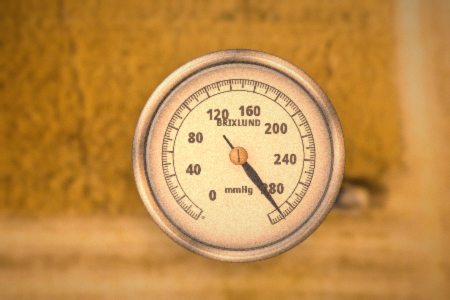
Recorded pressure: 290 mmHg
